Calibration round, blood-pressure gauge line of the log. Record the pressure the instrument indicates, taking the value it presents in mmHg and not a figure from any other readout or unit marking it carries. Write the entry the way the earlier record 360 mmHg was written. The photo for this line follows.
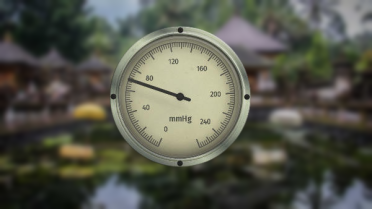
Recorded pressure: 70 mmHg
